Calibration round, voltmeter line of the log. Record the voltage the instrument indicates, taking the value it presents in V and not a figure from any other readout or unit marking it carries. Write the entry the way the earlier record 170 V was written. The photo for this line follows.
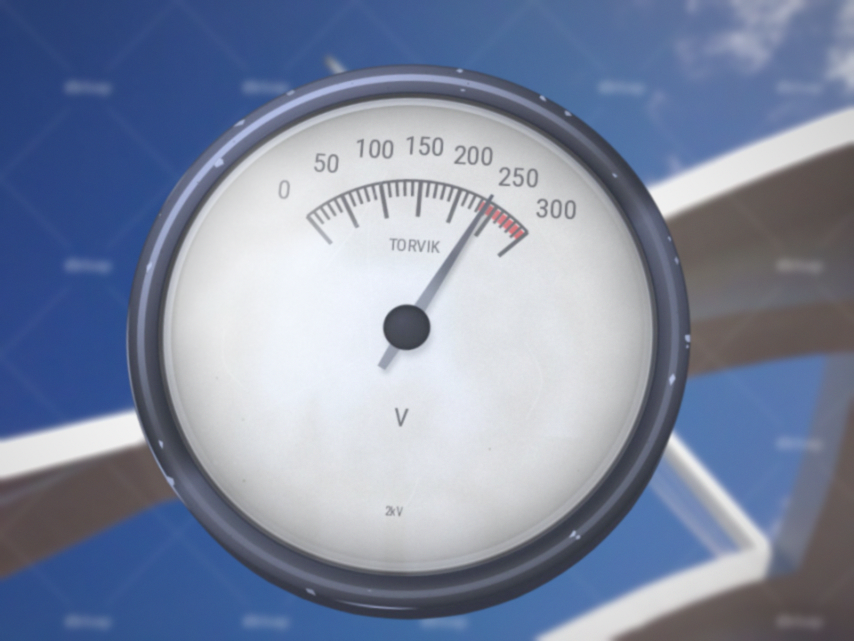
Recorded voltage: 240 V
